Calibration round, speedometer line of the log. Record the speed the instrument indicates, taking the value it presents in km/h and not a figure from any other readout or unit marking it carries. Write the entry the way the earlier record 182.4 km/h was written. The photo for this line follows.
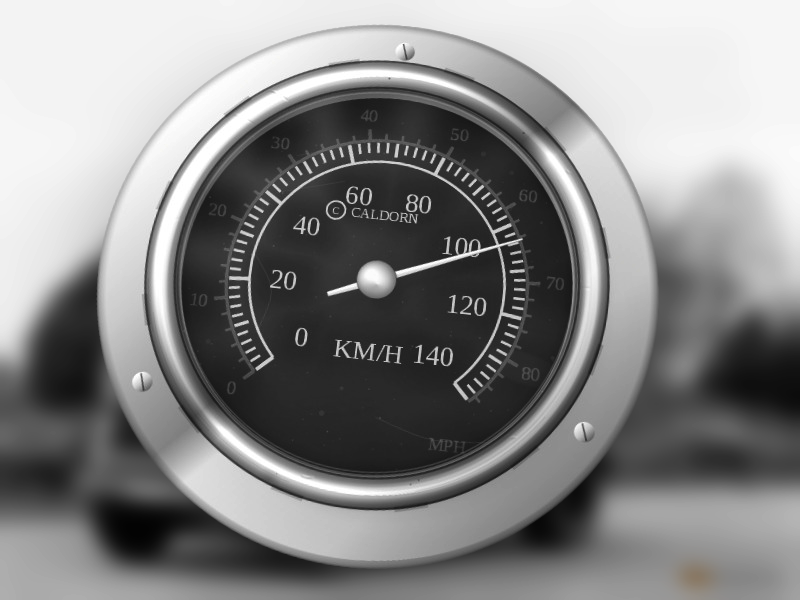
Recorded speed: 104 km/h
